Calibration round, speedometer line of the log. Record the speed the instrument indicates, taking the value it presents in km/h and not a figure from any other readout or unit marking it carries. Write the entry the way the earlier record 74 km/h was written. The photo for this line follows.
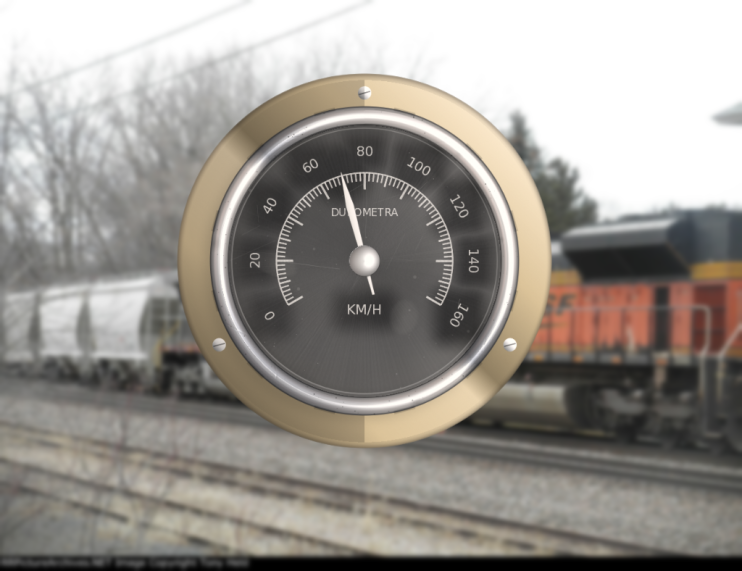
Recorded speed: 70 km/h
